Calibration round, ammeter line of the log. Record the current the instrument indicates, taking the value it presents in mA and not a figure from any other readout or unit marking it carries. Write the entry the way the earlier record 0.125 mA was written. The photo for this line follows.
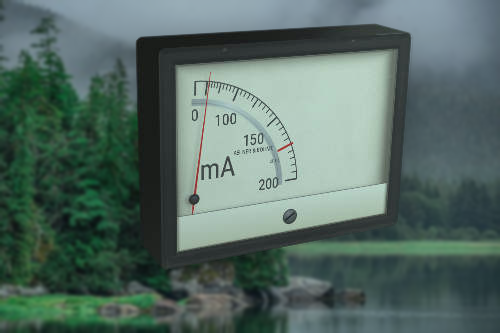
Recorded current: 50 mA
